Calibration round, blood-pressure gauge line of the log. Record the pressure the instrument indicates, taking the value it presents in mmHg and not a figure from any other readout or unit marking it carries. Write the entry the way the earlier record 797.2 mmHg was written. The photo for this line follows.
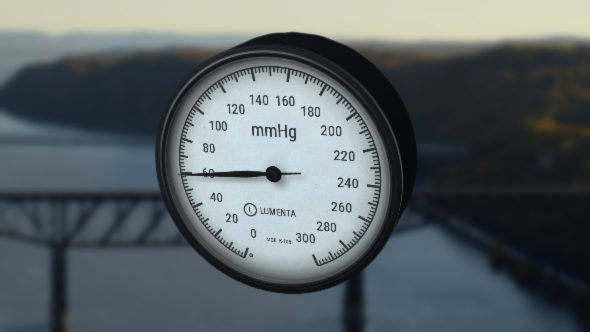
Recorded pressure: 60 mmHg
